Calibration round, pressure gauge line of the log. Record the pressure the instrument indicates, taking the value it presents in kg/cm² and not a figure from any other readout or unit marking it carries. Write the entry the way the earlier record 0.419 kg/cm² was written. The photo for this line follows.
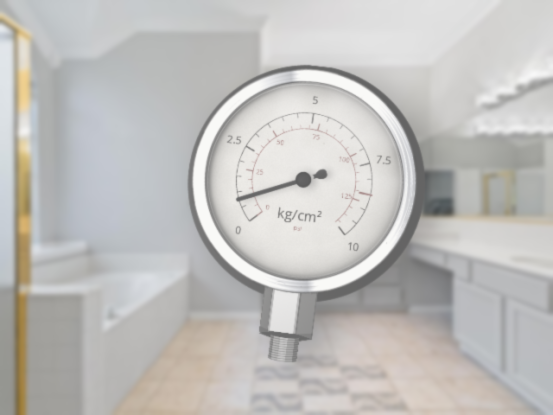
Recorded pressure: 0.75 kg/cm²
